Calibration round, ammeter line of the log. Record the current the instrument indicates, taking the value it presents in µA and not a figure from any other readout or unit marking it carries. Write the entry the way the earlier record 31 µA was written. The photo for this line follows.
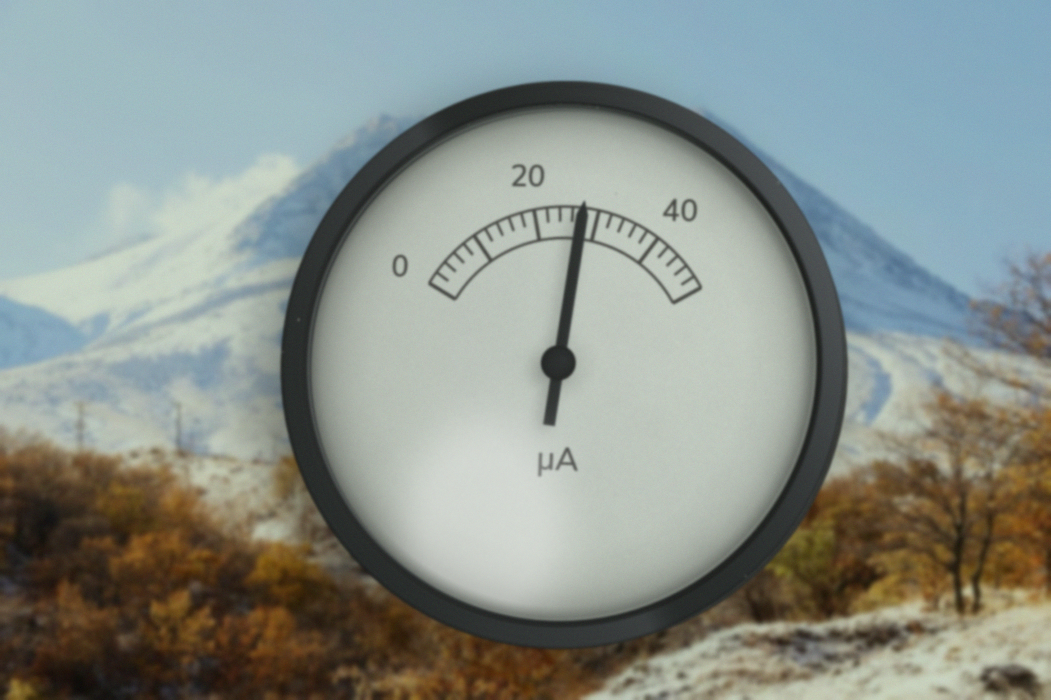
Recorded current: 28 µA
